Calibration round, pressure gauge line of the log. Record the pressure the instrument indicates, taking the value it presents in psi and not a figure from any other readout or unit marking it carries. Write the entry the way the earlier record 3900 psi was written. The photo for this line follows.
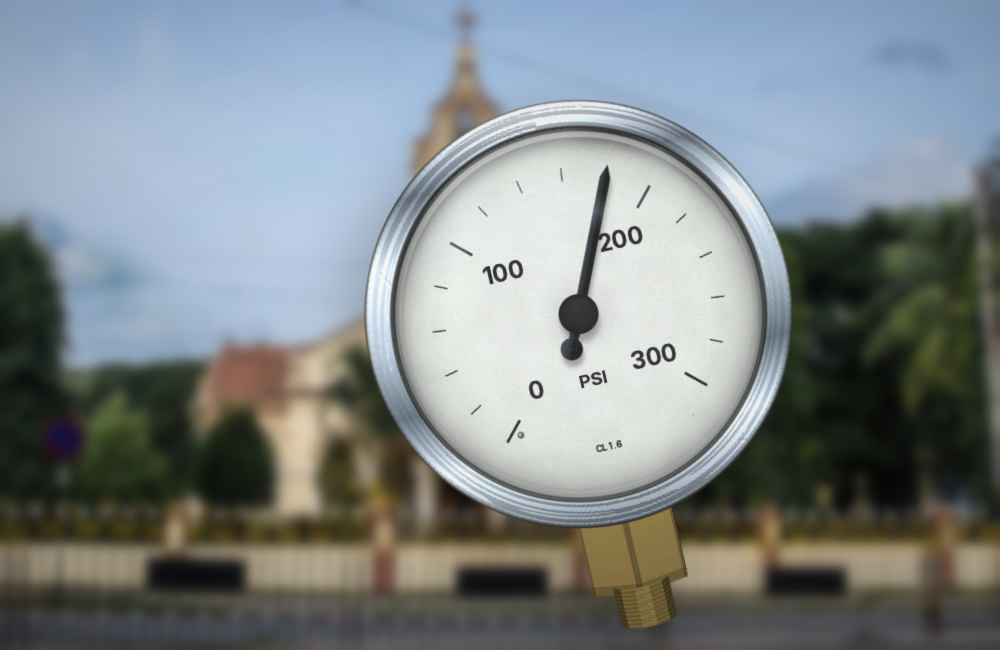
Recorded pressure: 180 psi
